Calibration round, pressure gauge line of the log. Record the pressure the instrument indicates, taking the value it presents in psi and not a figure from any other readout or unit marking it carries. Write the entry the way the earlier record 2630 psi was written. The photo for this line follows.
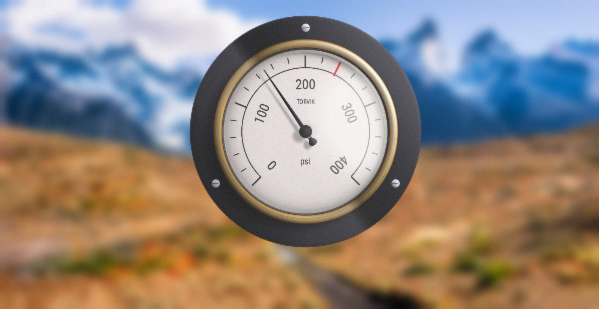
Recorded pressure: 150 psi
